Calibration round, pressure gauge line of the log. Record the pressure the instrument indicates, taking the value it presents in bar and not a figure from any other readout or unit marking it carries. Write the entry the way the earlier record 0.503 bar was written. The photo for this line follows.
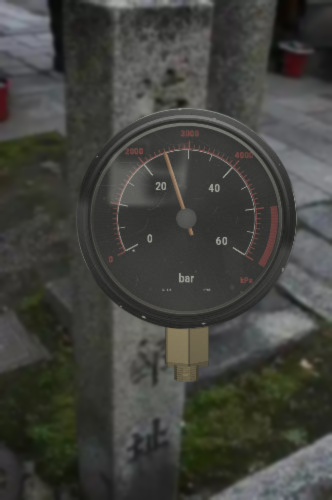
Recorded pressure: 25 bar
